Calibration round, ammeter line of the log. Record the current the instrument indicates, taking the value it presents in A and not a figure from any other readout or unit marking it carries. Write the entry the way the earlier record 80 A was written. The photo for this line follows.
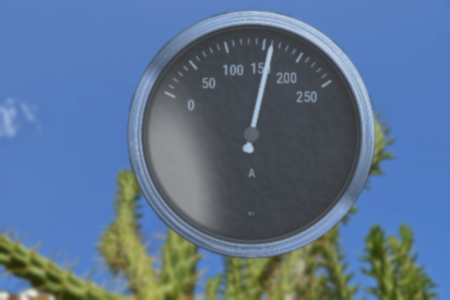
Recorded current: 160 A
